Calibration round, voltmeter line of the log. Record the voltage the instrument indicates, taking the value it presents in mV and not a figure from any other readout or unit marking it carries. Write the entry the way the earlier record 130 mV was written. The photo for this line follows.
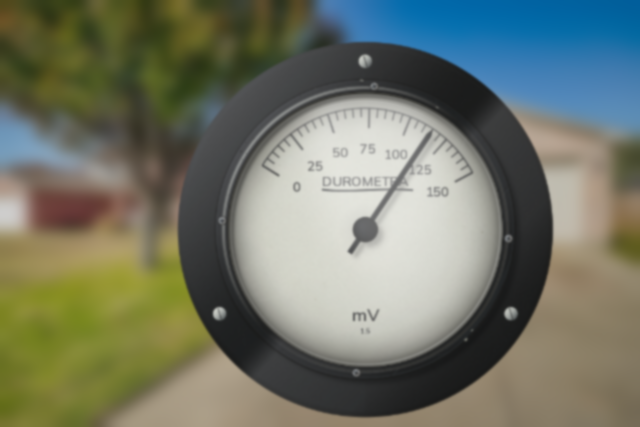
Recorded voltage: 115 mV
